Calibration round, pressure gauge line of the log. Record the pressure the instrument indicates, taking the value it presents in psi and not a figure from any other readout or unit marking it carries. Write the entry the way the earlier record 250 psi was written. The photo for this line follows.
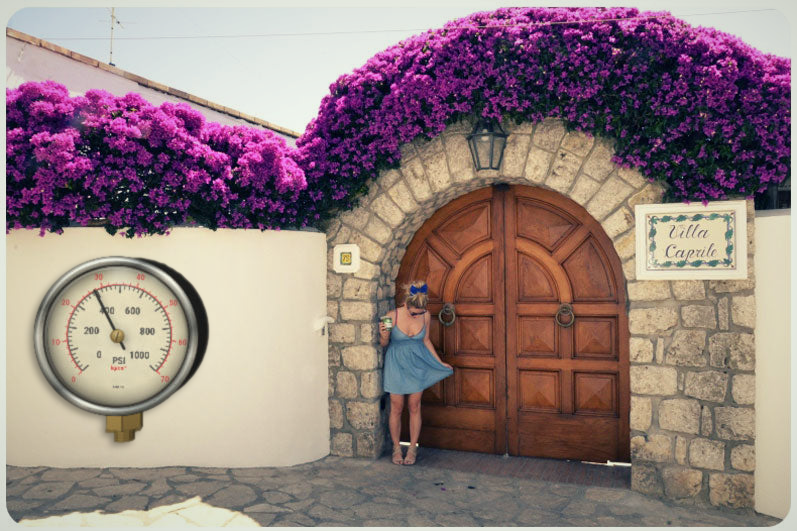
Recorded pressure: 400 psi
